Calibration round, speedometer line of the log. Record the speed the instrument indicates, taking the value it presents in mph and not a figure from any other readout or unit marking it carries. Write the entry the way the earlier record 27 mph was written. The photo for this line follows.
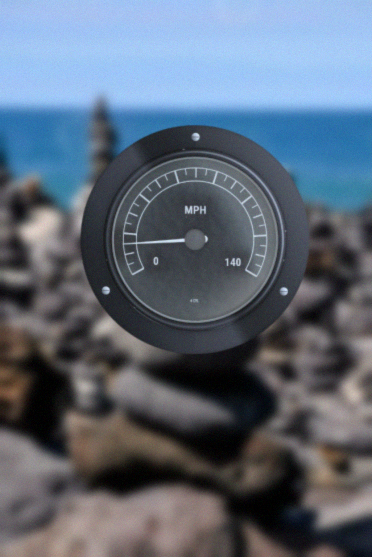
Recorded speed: 15 mph
